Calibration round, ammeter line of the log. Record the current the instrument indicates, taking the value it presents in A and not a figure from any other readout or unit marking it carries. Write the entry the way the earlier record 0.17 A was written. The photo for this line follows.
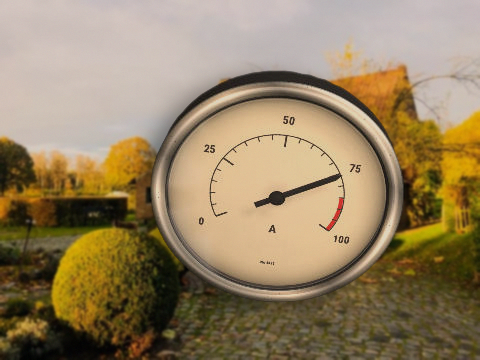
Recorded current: 75 A
